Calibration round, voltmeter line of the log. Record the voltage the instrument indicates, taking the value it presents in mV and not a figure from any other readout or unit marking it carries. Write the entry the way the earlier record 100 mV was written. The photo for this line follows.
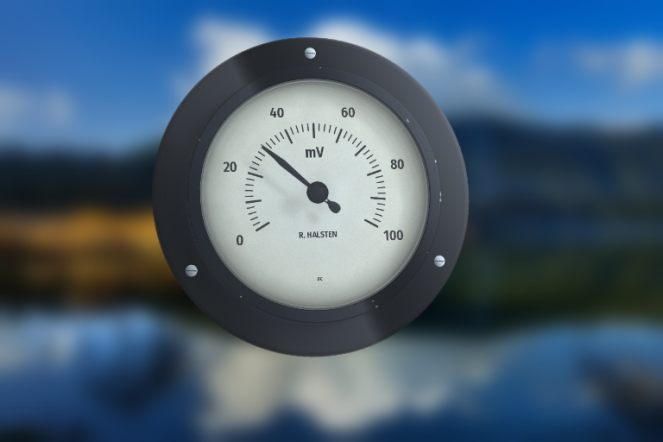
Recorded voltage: 30 mV
